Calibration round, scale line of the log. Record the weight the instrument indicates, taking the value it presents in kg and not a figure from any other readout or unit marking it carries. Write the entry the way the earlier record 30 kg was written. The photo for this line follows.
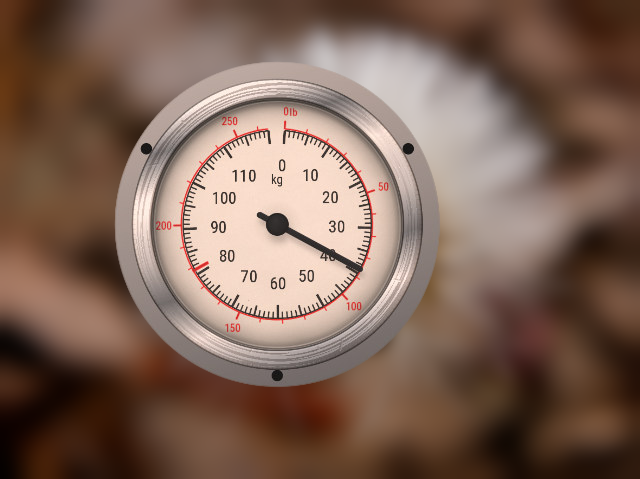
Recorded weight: 39 kg
